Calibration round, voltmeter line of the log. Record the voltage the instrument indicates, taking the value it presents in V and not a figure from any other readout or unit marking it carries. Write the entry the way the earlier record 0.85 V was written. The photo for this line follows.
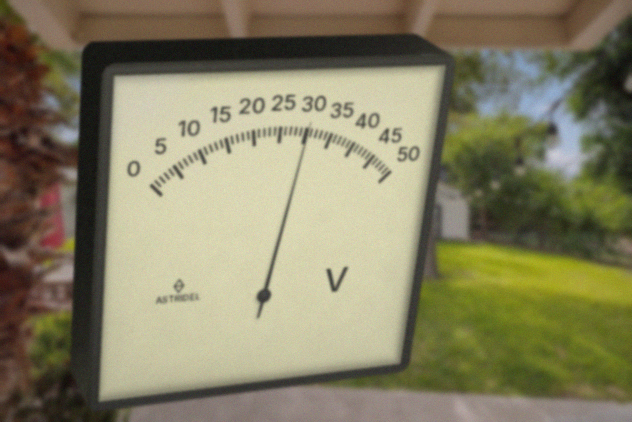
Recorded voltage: 30 V
